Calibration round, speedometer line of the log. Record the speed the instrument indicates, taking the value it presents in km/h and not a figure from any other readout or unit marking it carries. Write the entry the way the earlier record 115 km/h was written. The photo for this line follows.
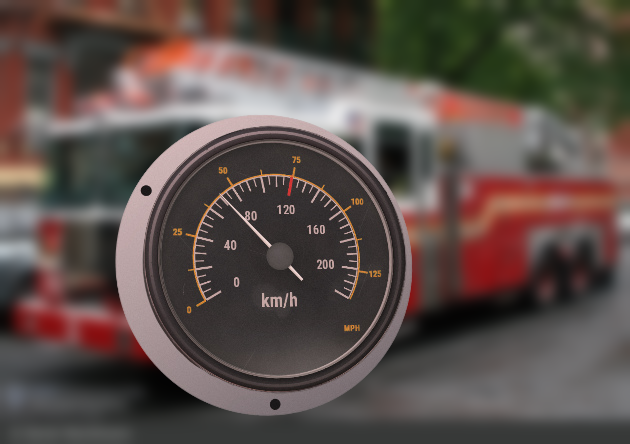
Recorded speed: 70 km/h
